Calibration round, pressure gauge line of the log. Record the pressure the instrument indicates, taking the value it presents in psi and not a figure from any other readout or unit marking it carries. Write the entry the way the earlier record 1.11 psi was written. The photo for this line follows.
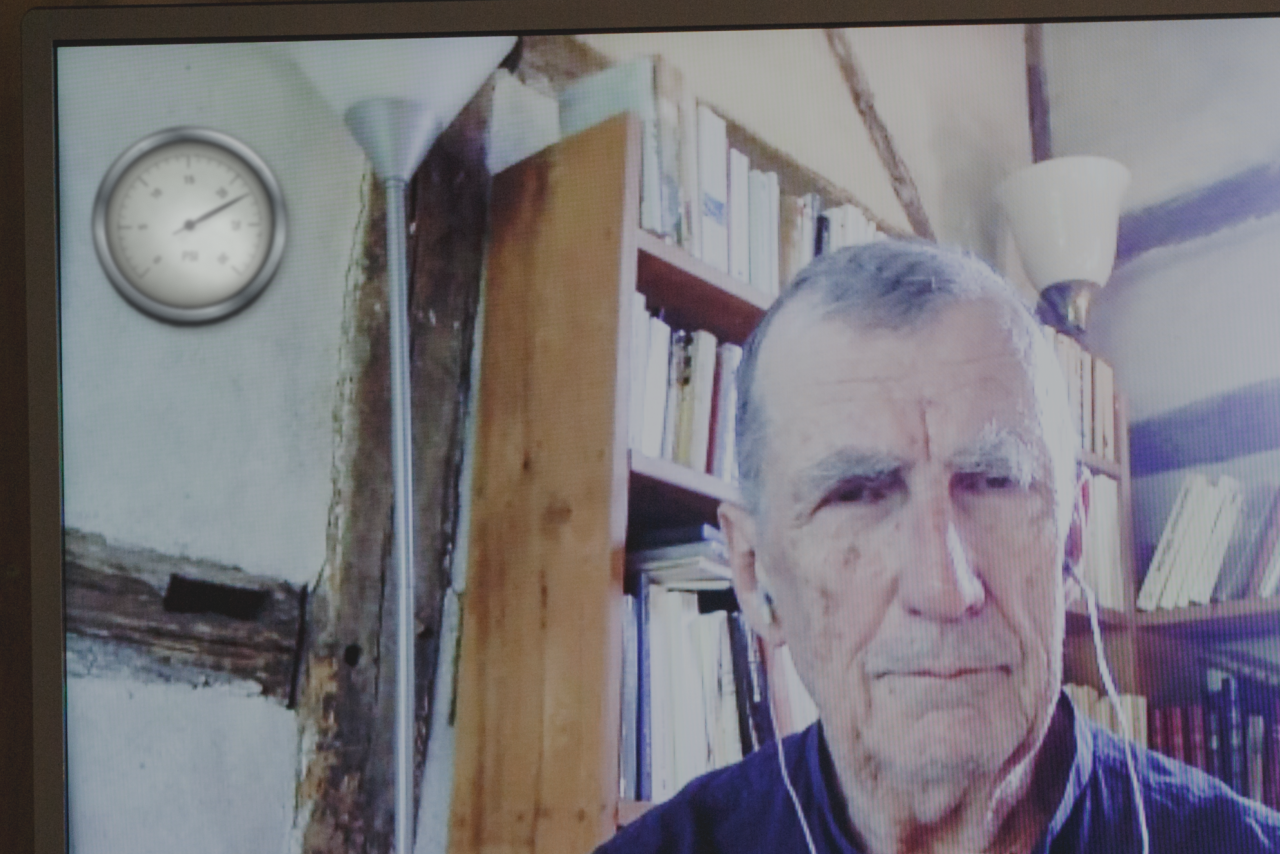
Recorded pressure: 22 psi
